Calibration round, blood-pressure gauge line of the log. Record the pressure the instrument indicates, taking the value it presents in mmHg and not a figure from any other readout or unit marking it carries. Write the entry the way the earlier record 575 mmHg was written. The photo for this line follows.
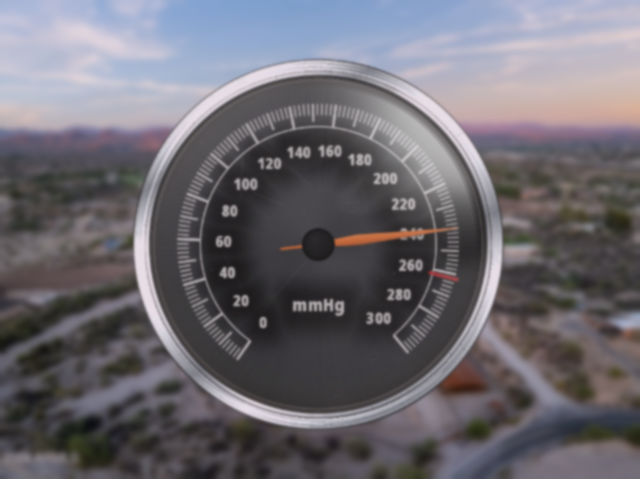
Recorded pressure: 240 mmHg
